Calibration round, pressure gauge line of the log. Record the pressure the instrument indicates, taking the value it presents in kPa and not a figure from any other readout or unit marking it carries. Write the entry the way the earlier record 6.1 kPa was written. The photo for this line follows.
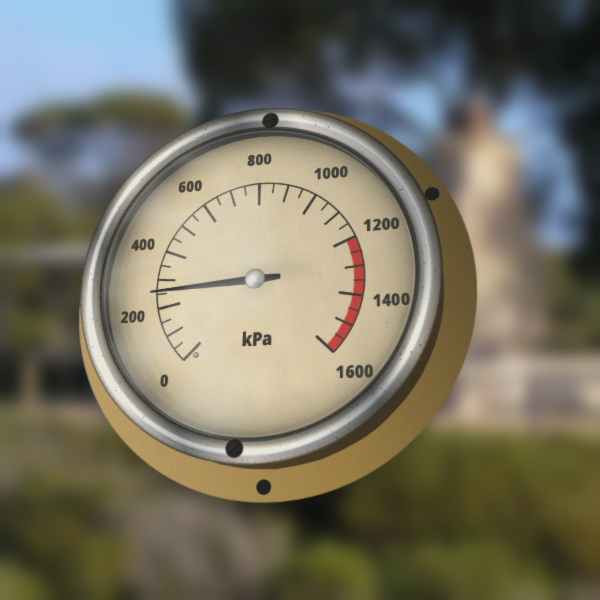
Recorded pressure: 250 kPa
